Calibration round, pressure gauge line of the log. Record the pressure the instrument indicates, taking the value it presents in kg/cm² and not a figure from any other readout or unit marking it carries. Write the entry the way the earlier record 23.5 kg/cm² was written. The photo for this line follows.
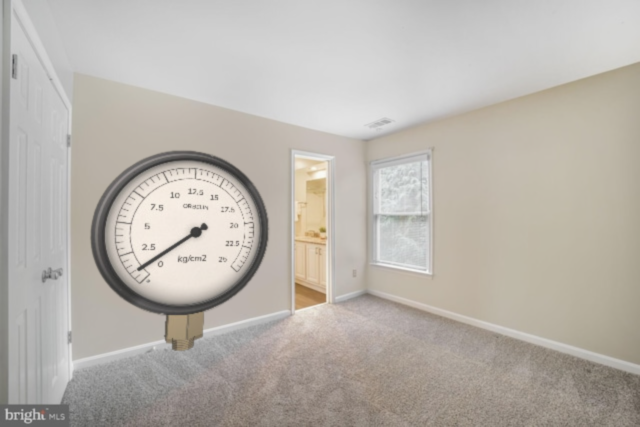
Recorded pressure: 1 kg/cm²
